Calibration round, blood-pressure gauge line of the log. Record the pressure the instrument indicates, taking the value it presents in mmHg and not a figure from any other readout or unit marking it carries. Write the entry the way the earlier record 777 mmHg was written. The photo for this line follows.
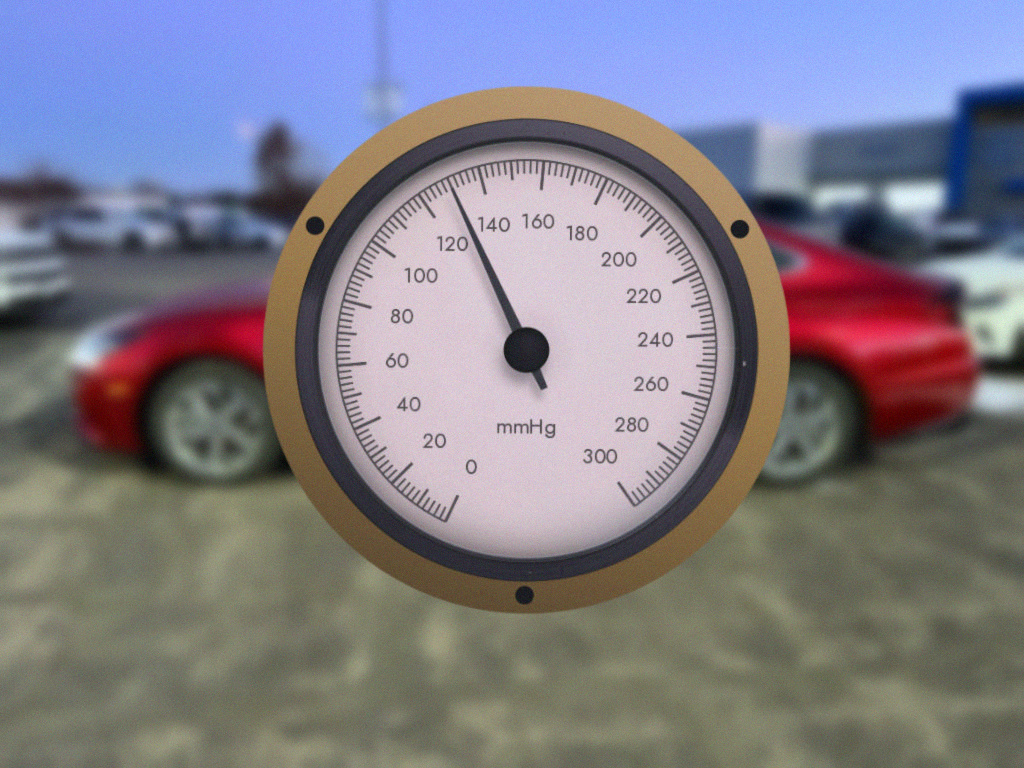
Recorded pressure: 130 mmHg
